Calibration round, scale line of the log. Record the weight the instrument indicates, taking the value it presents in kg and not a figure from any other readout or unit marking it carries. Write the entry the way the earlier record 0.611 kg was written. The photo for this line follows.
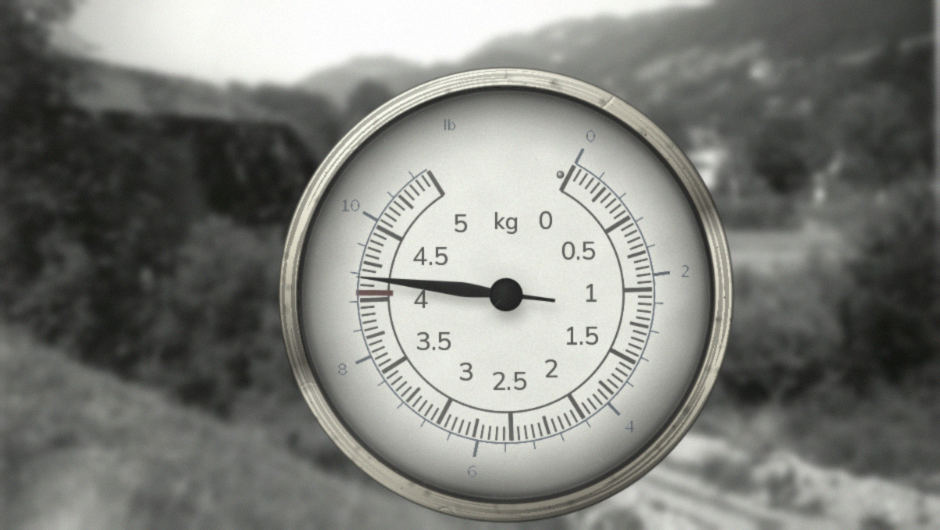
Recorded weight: 4.15 kg
